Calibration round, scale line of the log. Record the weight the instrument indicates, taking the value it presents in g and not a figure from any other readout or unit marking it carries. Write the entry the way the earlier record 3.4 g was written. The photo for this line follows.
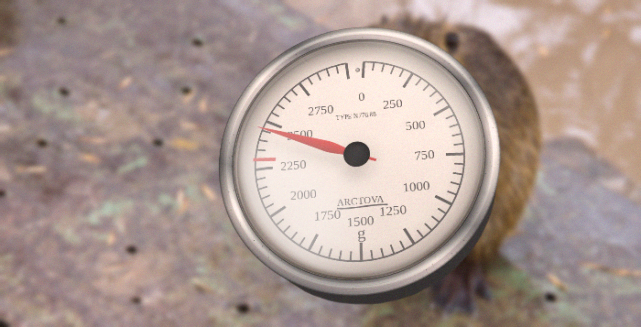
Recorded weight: 2450 g
